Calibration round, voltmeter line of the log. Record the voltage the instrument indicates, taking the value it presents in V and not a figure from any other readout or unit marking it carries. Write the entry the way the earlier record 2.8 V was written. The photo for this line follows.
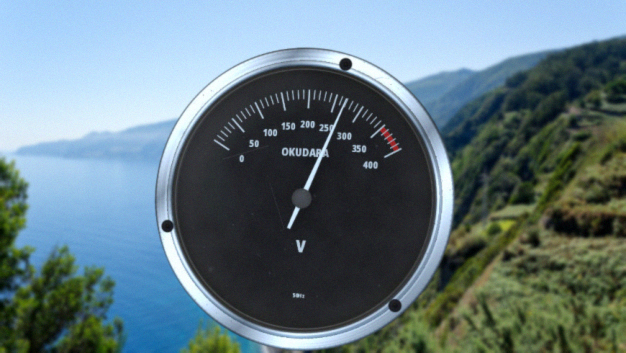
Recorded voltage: 270 V
